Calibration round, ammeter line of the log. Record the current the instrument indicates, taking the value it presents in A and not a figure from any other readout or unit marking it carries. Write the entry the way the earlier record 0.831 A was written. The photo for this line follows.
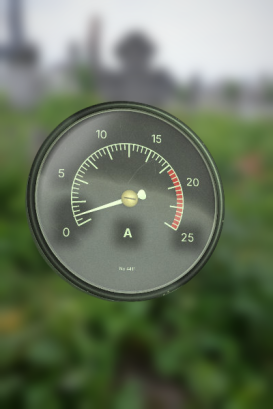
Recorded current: 1 A
